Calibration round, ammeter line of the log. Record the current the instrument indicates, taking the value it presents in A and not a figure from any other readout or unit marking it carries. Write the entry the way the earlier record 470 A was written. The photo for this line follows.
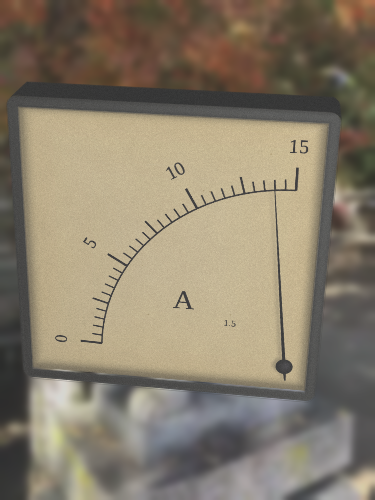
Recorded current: 14 A
